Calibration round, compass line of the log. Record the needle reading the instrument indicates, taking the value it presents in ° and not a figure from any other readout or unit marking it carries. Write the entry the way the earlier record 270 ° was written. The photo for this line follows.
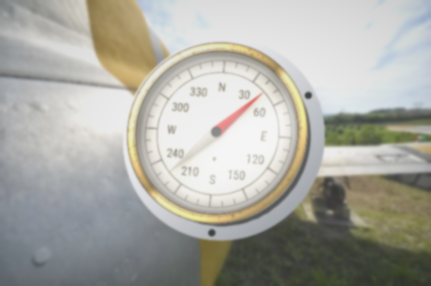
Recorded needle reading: 45 °
